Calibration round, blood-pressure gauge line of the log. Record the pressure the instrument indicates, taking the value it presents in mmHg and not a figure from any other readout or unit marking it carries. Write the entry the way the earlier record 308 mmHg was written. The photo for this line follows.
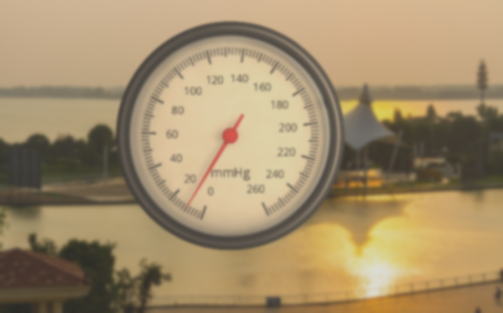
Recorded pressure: 10 mmHg
